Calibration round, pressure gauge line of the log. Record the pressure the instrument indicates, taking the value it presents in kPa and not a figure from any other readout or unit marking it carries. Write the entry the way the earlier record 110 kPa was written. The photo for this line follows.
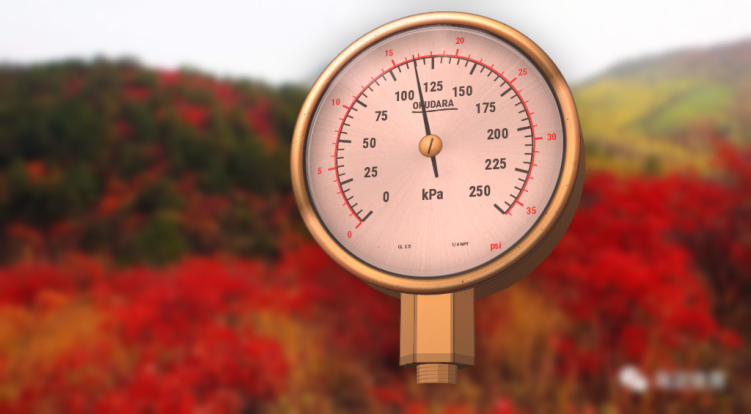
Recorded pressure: 115 kPa
